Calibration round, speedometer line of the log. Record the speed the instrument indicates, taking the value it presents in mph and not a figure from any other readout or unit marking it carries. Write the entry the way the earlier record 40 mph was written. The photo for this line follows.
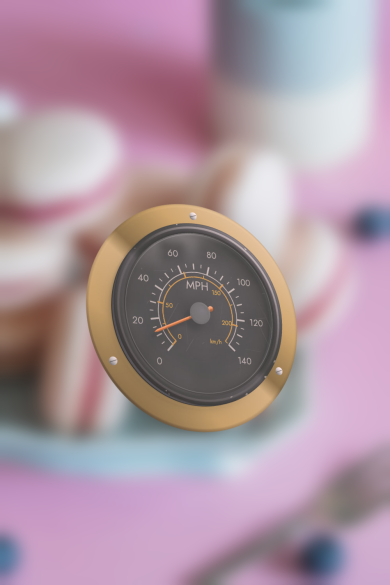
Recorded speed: 12.5 mph
